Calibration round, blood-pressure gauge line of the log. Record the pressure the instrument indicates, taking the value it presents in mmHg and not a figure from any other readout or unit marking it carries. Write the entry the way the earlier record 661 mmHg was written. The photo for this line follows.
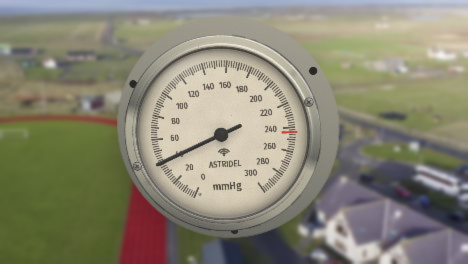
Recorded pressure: 40 mmHg
